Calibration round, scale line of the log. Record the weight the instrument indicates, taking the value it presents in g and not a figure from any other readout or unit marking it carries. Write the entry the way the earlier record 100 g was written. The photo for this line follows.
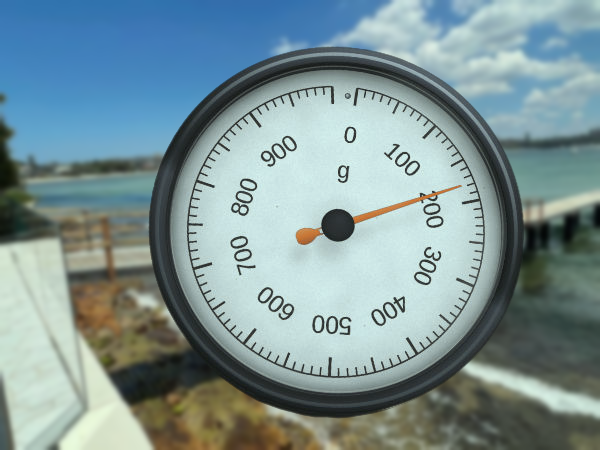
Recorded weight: 180 g
